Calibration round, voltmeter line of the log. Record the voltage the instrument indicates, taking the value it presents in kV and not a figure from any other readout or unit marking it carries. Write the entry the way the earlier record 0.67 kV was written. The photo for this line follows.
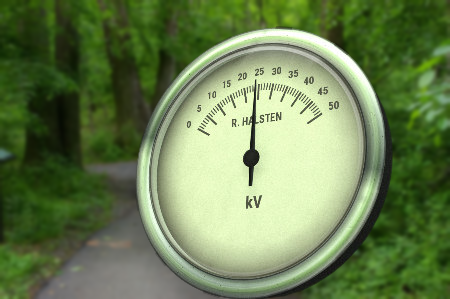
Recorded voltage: 25 kV
